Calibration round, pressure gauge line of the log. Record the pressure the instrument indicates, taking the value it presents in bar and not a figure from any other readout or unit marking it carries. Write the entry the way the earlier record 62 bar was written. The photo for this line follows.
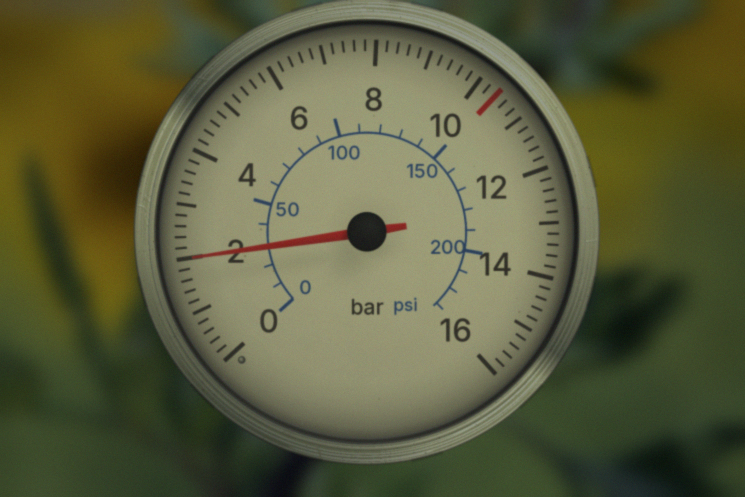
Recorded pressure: 2 bar
